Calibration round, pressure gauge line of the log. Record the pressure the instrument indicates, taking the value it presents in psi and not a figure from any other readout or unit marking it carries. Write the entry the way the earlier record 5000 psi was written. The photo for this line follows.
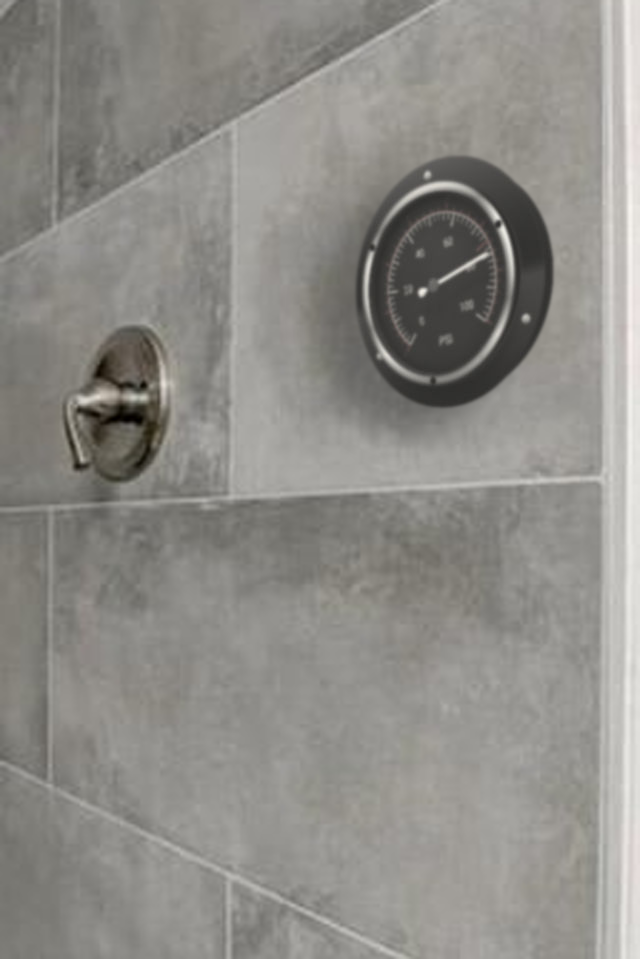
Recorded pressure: 80 psi
